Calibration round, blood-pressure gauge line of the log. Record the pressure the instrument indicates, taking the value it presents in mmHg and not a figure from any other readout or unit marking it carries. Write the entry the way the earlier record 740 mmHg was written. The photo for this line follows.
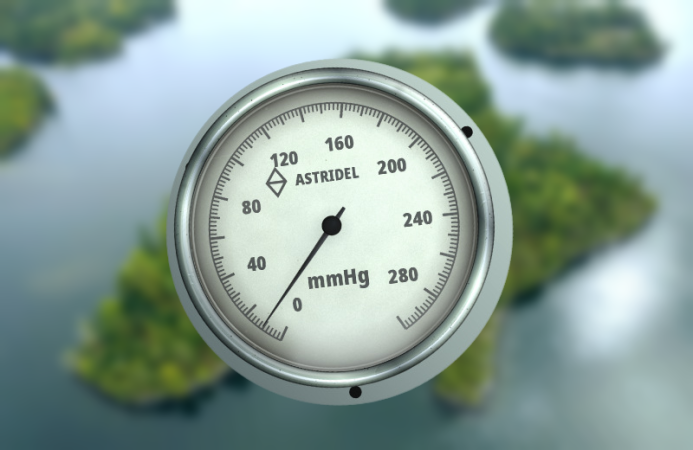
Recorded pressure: 10 mmHg
